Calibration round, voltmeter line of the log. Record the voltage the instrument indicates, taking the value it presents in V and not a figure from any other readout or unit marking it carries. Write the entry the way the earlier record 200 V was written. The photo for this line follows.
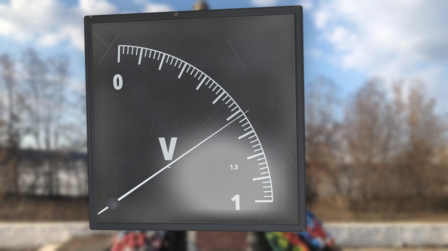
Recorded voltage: 0.62 V
